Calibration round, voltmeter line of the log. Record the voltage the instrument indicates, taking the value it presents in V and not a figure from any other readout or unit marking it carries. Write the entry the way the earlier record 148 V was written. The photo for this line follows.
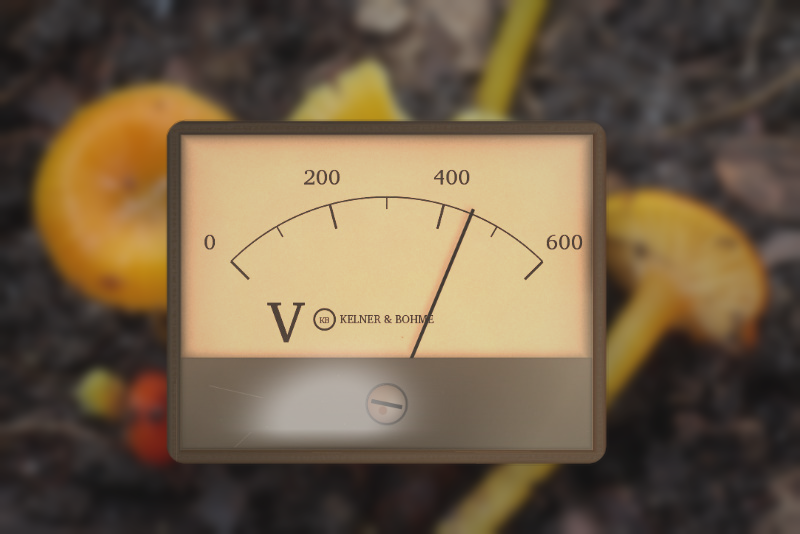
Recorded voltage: 450 V
